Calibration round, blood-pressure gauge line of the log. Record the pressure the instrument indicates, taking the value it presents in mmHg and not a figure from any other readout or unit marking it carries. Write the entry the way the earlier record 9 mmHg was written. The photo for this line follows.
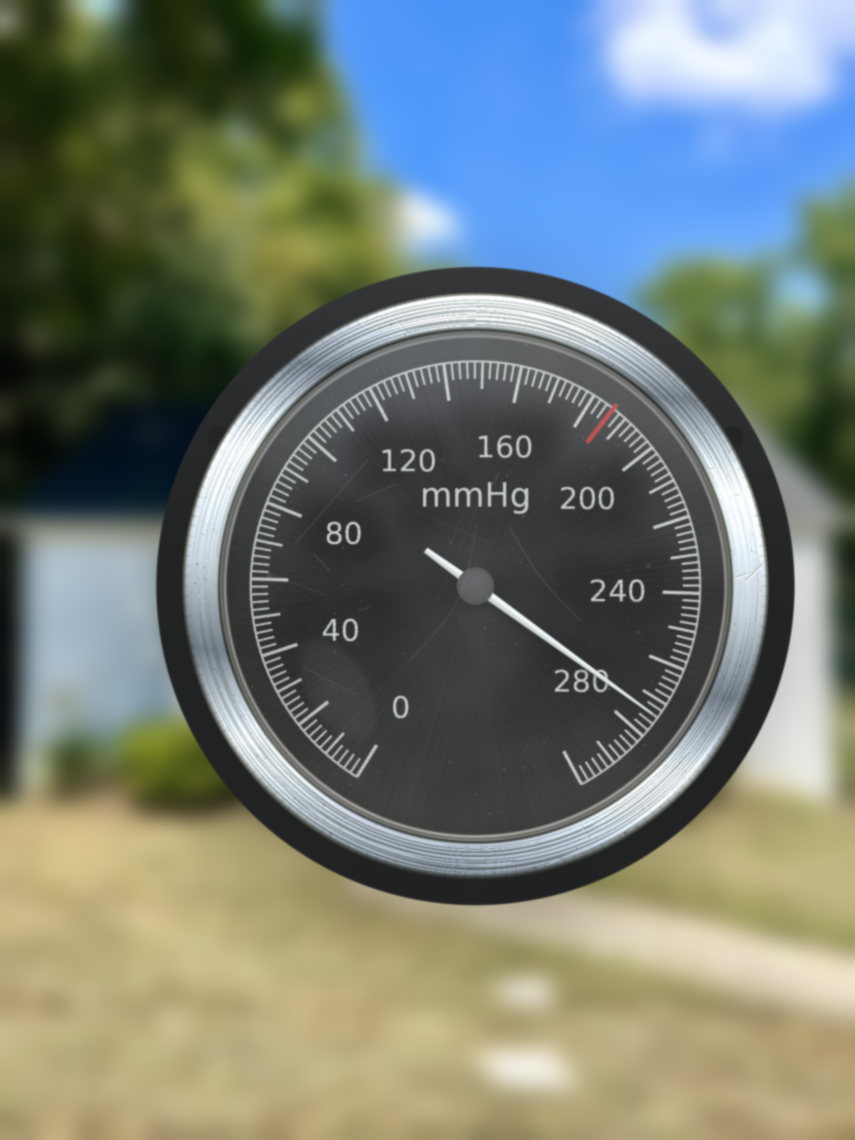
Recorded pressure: 274 mmHg
